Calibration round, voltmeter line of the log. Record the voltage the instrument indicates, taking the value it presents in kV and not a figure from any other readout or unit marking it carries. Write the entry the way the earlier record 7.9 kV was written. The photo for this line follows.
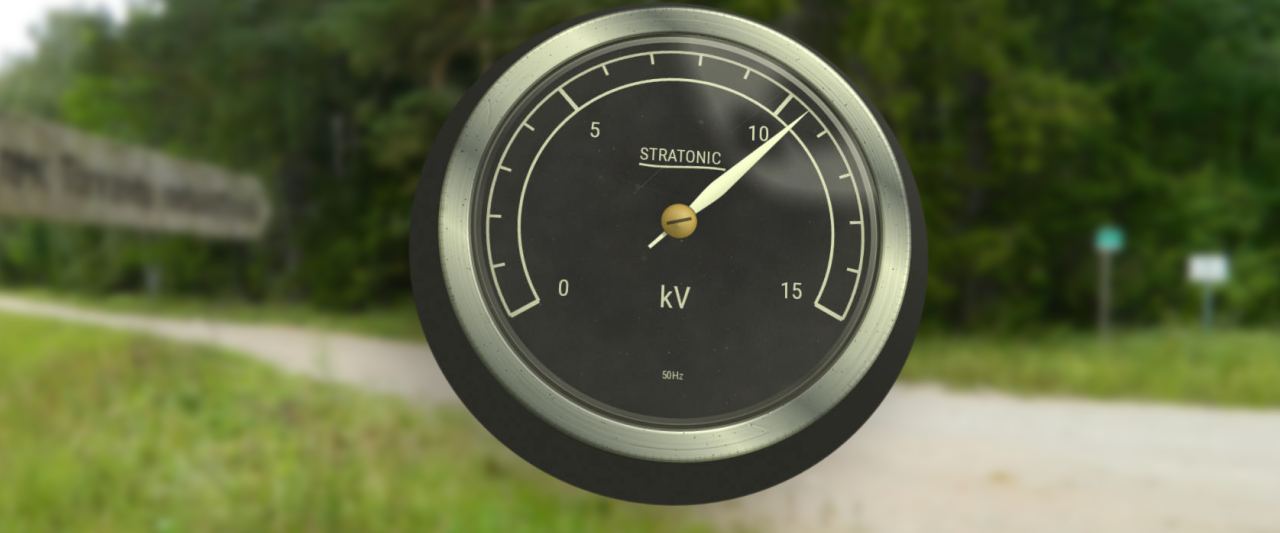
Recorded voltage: 10.5 kV
